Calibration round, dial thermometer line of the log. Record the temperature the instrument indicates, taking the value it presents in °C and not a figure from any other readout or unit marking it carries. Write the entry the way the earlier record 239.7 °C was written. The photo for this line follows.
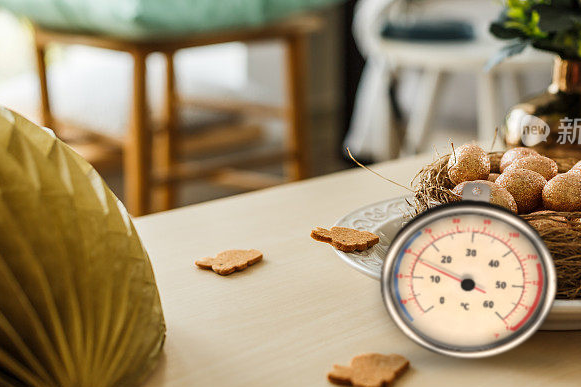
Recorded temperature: 15 °C
